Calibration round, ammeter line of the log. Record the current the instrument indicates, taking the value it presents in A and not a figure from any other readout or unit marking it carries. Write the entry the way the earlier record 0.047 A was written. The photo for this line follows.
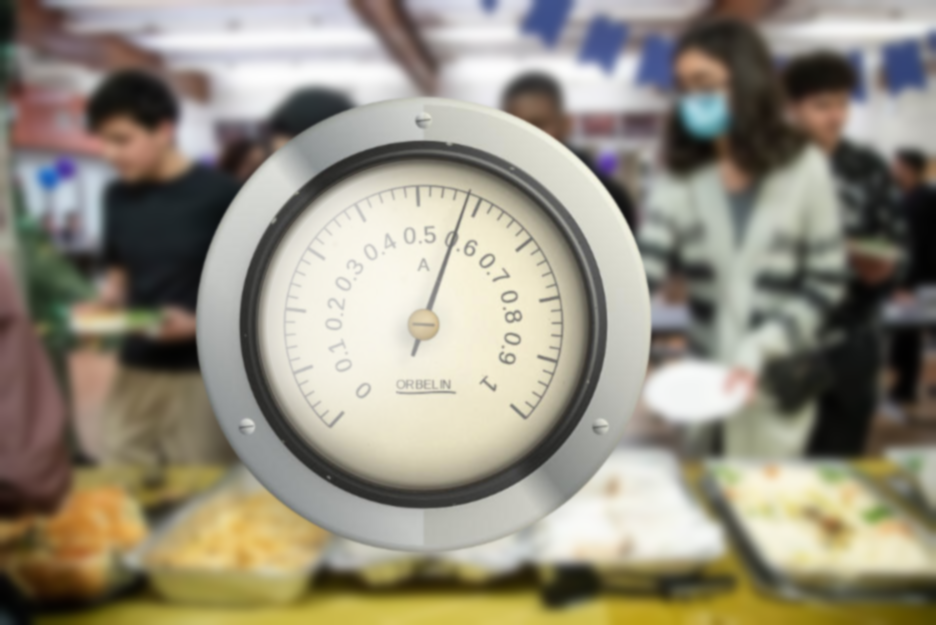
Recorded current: 0.58 A
